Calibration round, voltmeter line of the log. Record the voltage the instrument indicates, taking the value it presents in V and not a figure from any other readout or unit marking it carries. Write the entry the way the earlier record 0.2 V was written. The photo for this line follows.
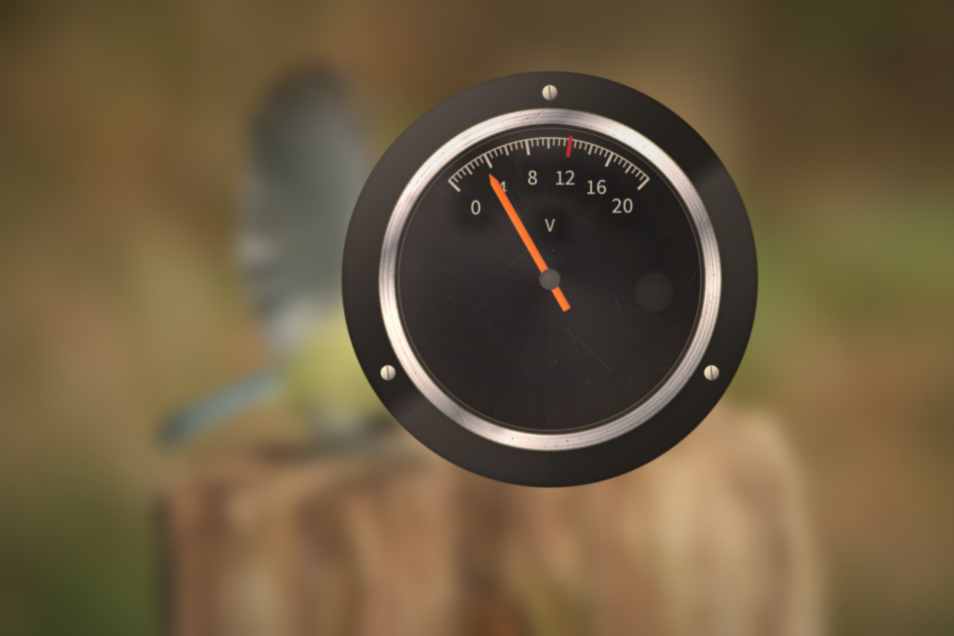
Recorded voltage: 3.5 V
